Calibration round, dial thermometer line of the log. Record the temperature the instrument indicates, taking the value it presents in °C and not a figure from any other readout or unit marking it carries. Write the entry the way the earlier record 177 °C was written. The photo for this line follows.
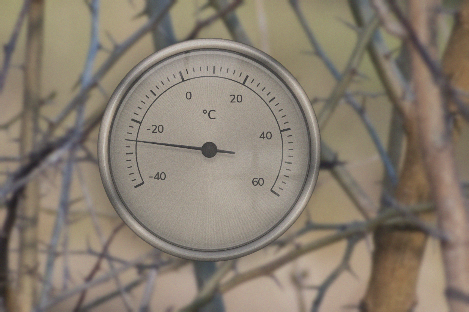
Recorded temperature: -26 °C
